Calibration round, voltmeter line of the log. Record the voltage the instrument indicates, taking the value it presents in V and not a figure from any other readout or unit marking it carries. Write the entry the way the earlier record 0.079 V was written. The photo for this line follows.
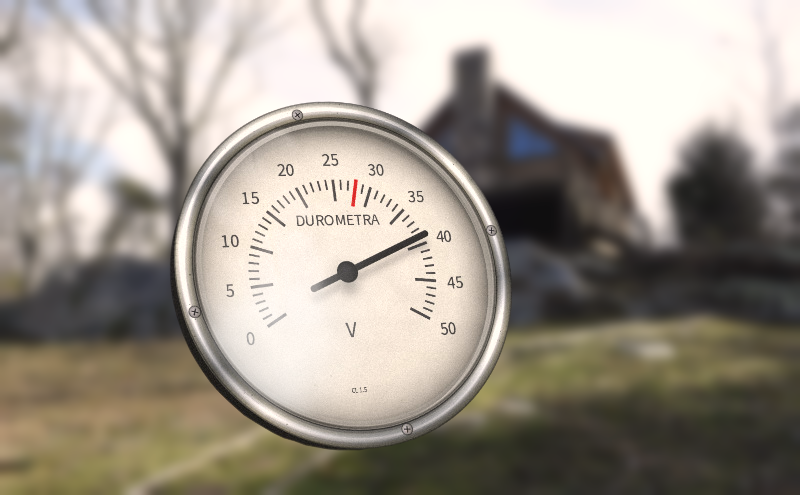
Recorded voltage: 39 V
